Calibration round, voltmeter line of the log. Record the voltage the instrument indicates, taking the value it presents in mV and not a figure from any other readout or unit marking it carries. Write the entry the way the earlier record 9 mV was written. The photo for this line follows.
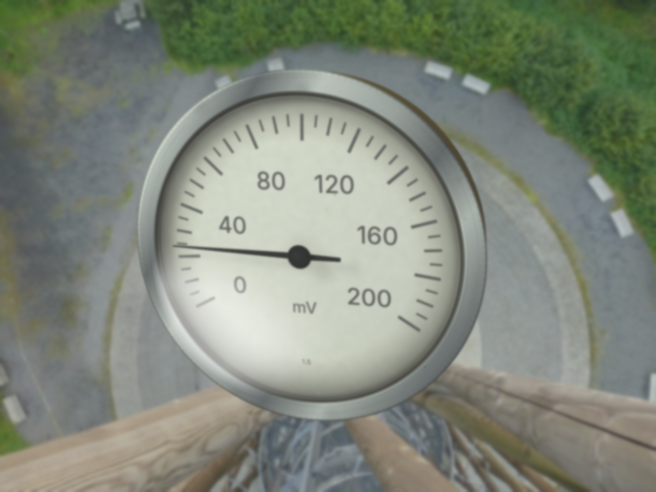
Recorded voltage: 25 mV
